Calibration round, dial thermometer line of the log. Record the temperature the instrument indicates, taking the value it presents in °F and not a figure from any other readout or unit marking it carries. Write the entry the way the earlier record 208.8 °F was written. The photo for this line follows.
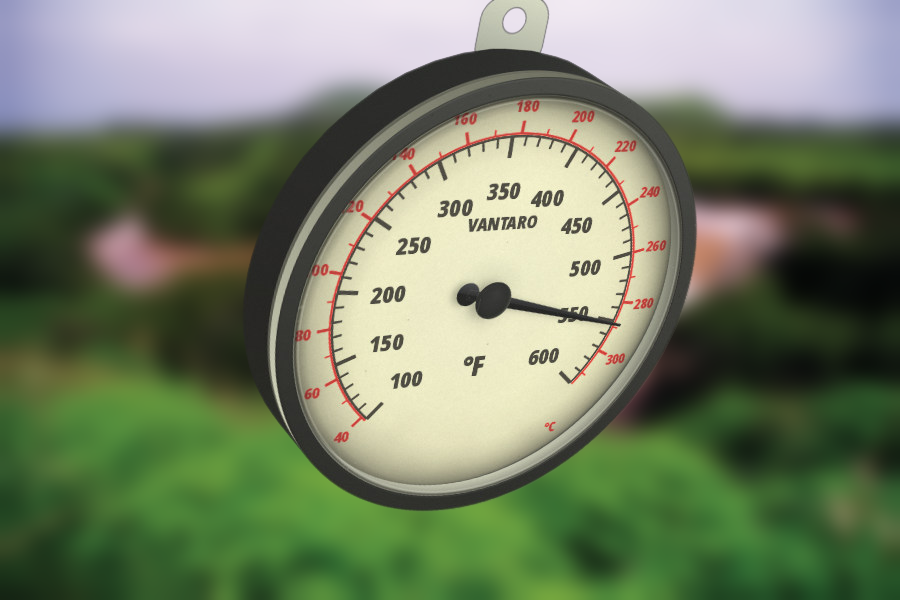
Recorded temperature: 550 °F
